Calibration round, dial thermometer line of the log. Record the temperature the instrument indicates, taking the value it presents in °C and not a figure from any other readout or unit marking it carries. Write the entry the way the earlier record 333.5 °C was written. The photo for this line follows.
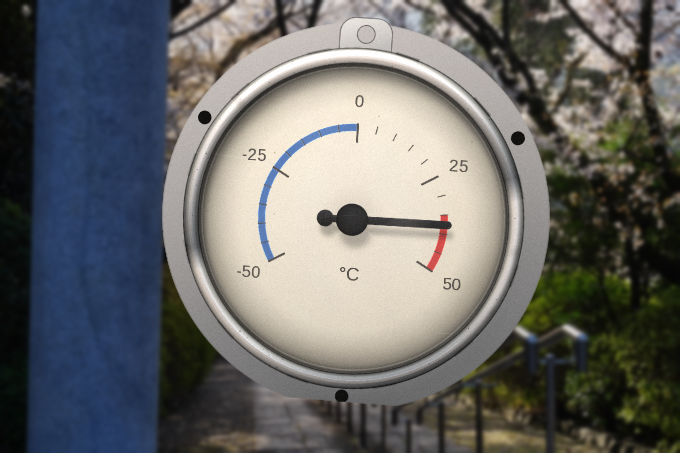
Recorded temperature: 37.5 °C
